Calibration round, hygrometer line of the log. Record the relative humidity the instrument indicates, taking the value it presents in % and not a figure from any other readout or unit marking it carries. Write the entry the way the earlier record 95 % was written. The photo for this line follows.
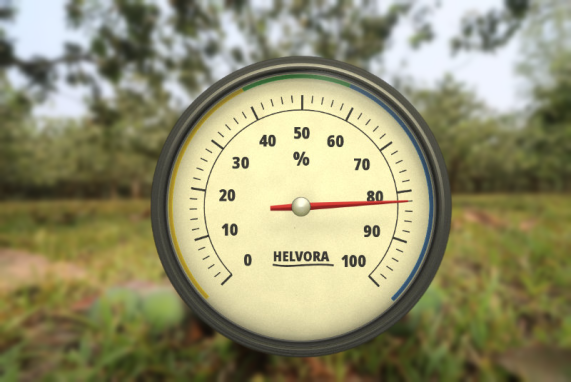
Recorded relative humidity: 82 %
